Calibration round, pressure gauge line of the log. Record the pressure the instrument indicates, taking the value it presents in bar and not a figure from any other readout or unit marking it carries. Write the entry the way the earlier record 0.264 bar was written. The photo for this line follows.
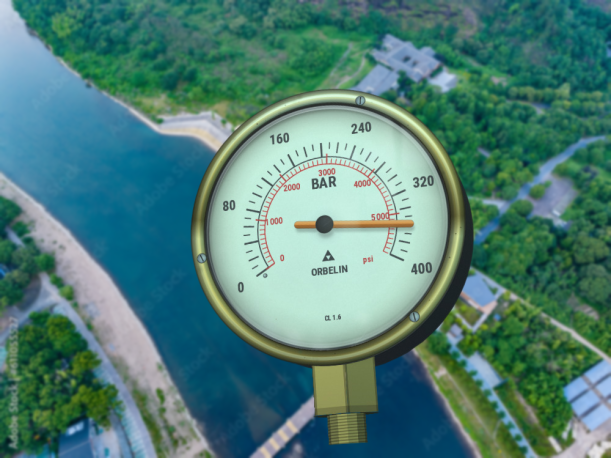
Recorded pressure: 360 bar
